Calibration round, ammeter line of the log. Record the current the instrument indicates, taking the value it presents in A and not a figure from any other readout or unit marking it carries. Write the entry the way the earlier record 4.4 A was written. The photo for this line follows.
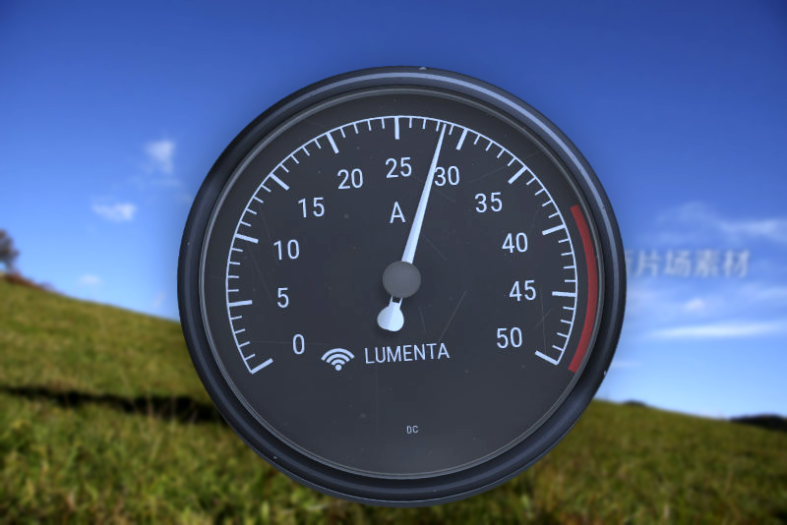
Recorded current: 28.5 A
